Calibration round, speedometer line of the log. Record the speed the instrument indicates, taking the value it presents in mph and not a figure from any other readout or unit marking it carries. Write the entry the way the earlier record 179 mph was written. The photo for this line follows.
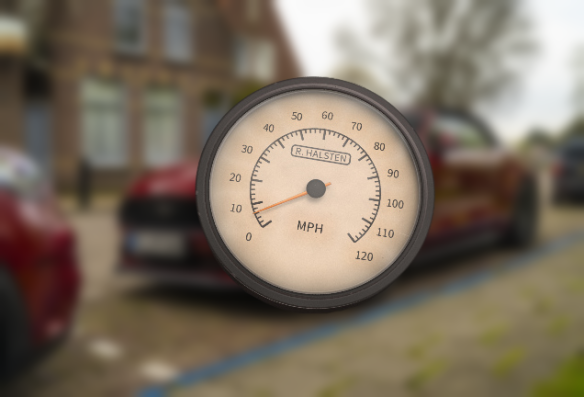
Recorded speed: 6 mph
